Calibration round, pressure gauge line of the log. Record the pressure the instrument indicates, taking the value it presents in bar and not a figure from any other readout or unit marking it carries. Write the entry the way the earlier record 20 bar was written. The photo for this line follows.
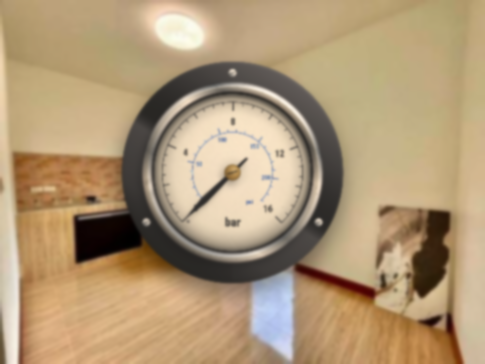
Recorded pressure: 0 bar
